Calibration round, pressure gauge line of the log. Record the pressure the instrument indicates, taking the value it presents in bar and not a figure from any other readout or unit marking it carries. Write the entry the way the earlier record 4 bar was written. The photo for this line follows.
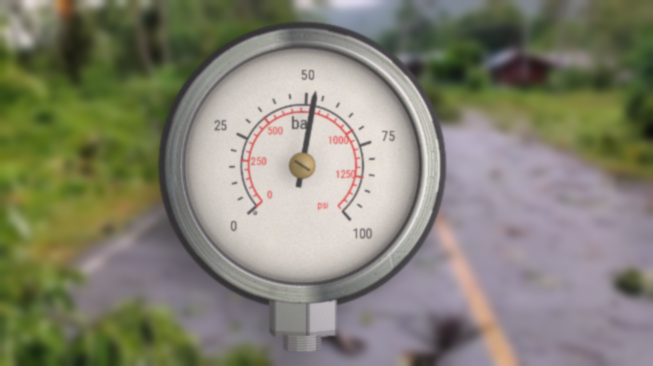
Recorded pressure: 52.5 bar
